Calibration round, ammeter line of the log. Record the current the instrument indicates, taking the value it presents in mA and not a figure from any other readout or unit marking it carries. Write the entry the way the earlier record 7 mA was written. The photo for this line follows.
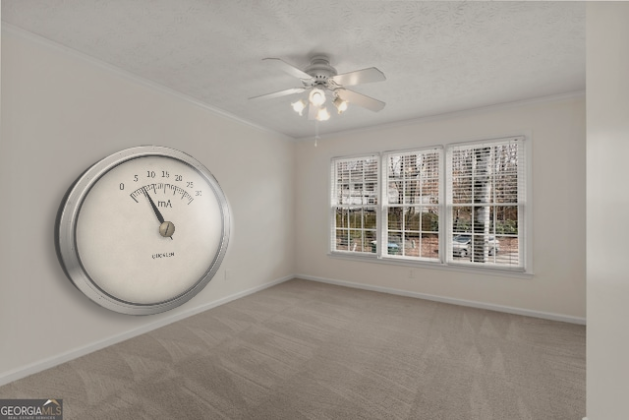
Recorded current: 5 mA
